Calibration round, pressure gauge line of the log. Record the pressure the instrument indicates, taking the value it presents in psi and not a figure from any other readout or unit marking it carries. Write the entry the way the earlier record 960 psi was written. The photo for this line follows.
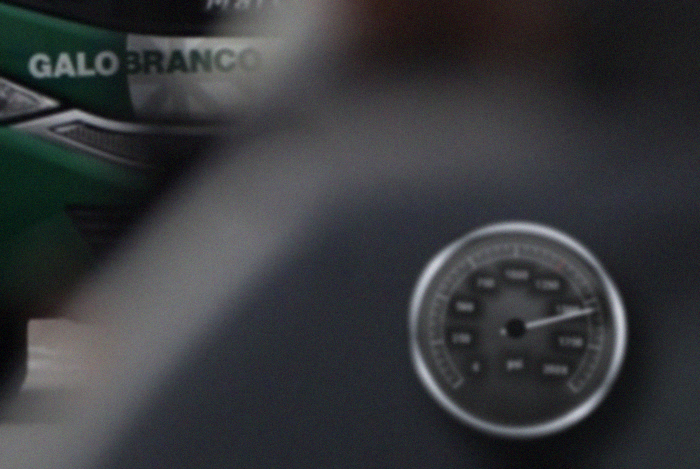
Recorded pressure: 1550 psi
